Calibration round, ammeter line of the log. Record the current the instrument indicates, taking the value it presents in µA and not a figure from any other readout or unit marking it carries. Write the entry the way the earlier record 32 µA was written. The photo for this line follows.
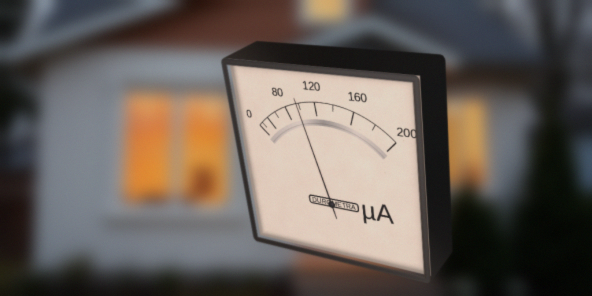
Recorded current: 100 µA
